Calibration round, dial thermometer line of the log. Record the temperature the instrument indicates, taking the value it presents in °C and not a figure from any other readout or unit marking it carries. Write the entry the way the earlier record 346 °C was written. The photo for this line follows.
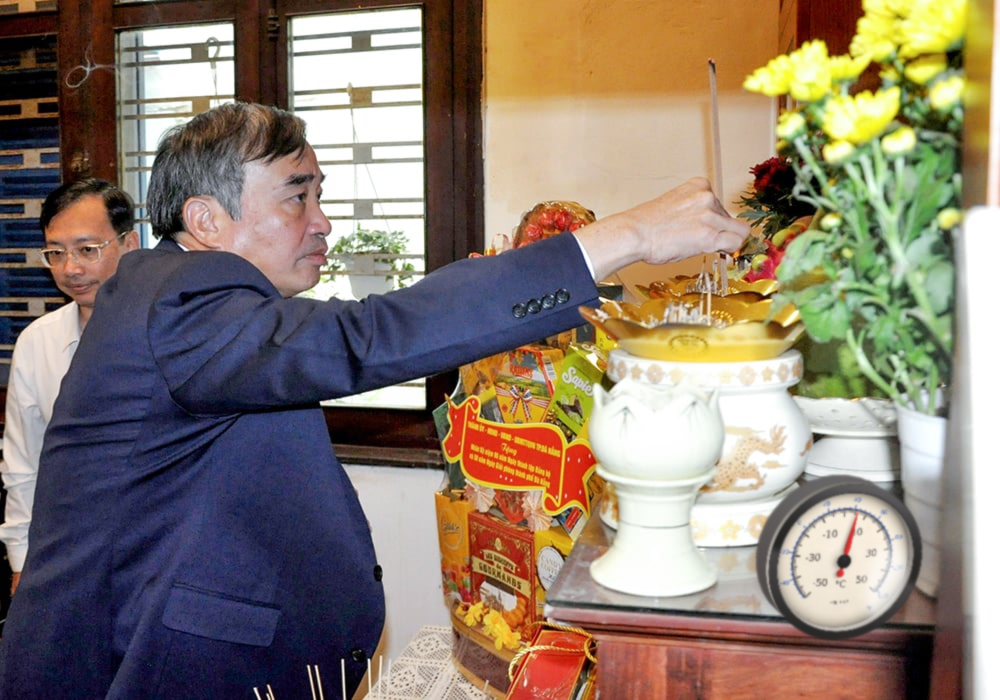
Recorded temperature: 5 °C
